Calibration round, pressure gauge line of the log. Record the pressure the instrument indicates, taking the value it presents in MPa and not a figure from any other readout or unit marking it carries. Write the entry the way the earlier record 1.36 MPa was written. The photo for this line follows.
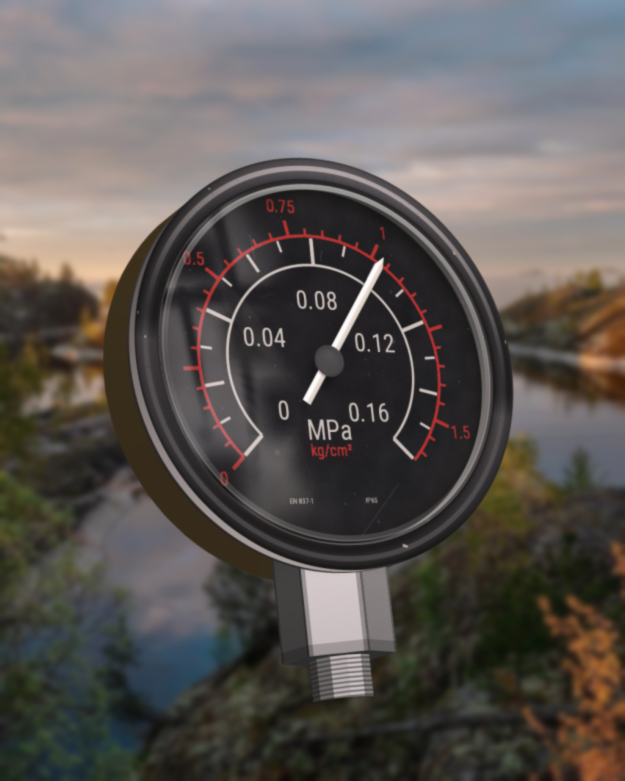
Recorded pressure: 0.1 MPa
